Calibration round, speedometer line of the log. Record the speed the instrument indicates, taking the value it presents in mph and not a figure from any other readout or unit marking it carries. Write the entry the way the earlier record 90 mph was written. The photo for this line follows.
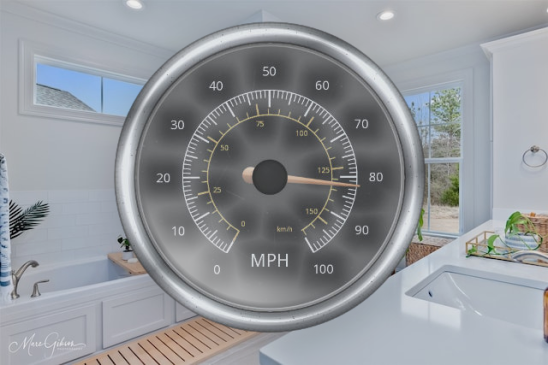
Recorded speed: 82 mph
